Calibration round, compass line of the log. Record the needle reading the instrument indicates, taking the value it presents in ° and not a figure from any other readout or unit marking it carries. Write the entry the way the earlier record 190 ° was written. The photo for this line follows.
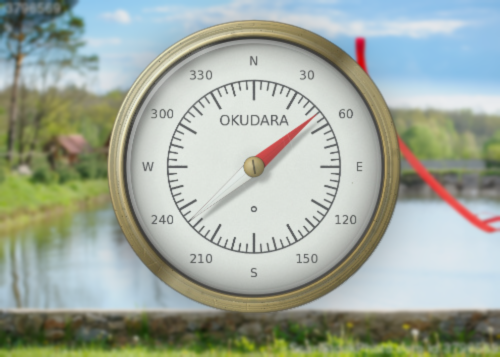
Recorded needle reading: 50 °
